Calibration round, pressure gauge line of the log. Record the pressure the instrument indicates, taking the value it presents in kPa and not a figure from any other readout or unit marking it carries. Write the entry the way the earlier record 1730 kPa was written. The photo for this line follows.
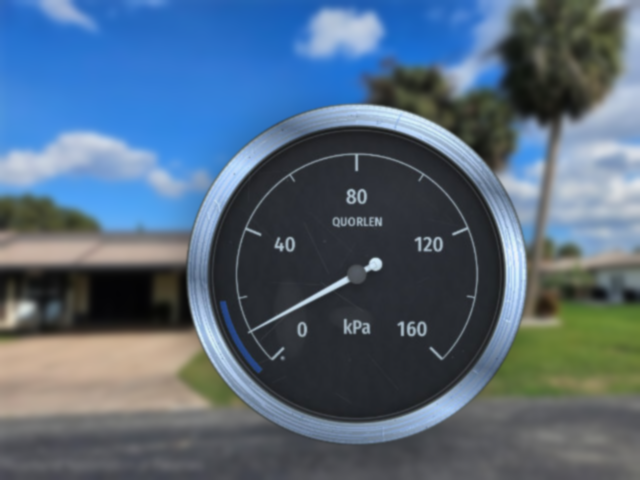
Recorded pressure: 10 kPa
